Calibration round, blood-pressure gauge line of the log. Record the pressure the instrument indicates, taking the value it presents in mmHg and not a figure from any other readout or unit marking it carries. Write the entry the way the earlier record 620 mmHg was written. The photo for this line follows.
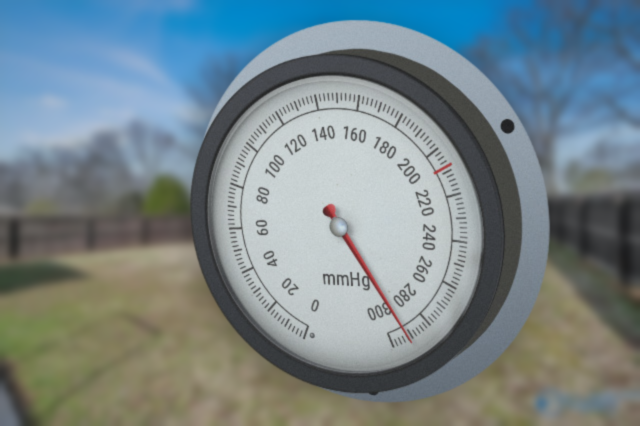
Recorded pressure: 290 mmHg
